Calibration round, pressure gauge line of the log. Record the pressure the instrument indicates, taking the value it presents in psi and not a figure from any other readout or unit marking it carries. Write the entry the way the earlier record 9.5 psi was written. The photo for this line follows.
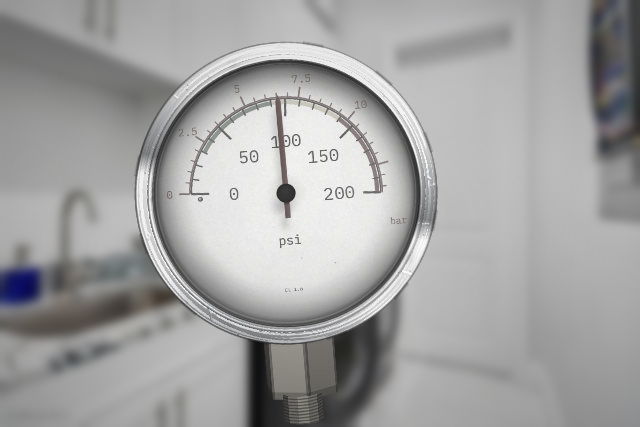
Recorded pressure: 95 psi
